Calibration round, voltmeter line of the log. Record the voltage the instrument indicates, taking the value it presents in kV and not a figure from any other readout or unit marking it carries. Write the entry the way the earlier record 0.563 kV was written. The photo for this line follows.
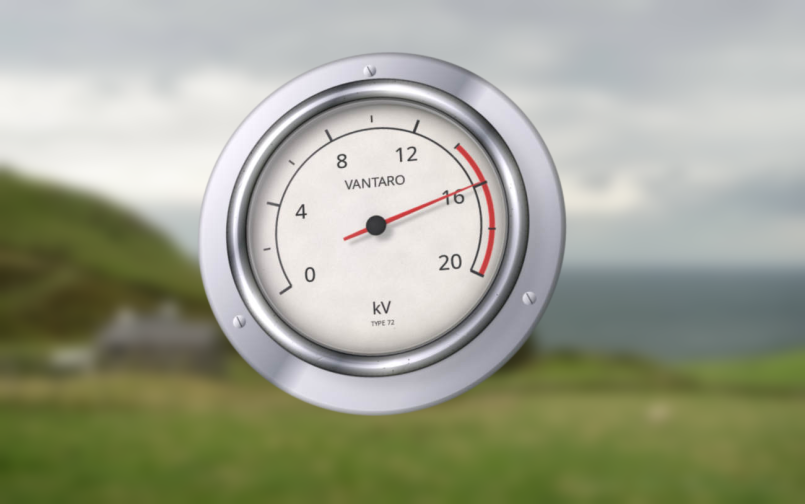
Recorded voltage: 16 kV
